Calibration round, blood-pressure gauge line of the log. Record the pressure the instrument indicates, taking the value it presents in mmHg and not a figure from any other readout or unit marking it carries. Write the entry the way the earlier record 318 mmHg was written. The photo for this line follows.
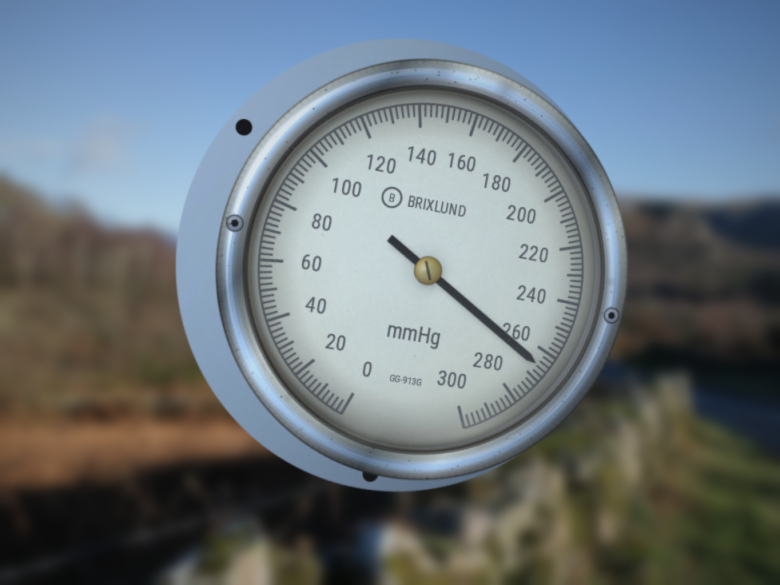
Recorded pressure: 266 mmHg
